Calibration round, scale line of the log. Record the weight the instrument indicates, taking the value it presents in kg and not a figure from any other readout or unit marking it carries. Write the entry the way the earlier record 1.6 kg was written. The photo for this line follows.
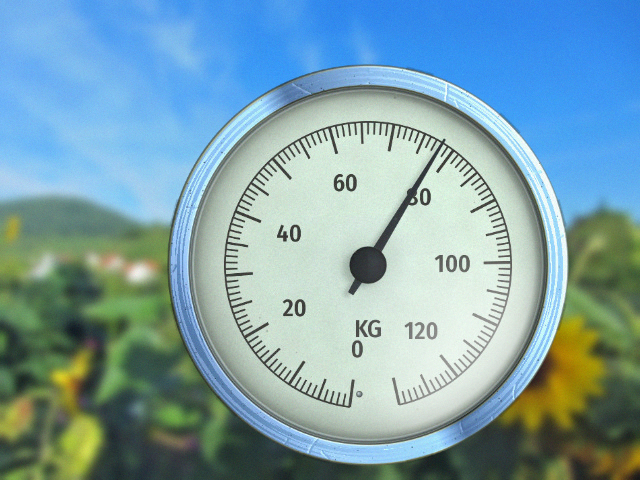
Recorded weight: 78 kg
